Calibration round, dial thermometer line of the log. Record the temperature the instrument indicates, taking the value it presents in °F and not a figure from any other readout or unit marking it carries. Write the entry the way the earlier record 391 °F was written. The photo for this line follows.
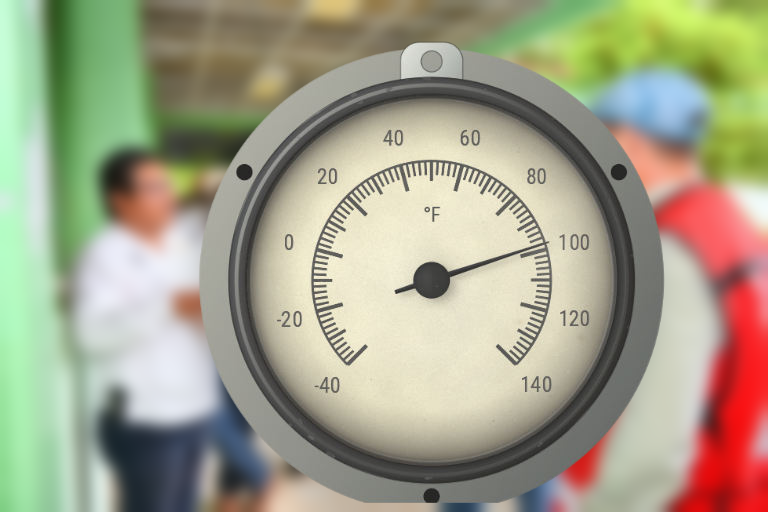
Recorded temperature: 98 °F
